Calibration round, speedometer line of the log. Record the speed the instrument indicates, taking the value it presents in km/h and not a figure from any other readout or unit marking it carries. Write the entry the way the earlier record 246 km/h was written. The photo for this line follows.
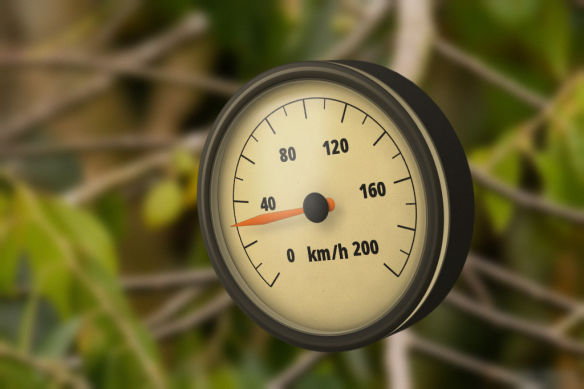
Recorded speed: 30 km/h
